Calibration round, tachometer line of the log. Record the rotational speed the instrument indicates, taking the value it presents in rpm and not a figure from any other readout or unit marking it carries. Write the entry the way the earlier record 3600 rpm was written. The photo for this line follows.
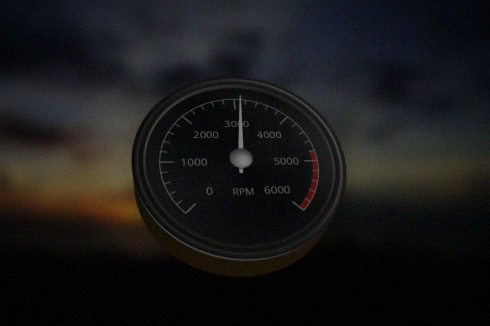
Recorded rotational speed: 3100 rpm
